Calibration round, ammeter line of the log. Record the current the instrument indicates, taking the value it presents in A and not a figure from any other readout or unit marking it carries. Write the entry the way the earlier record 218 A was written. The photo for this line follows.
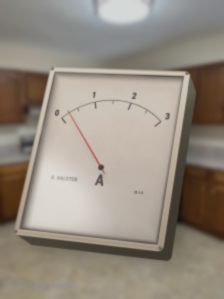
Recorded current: 0.25 A
